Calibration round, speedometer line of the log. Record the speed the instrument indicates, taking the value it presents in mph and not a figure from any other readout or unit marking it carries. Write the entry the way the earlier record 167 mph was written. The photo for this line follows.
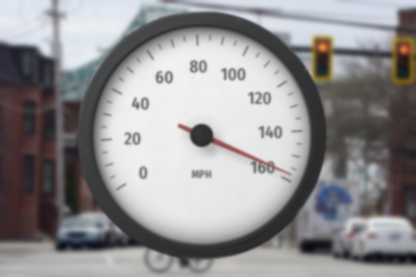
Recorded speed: 157.5 mph
